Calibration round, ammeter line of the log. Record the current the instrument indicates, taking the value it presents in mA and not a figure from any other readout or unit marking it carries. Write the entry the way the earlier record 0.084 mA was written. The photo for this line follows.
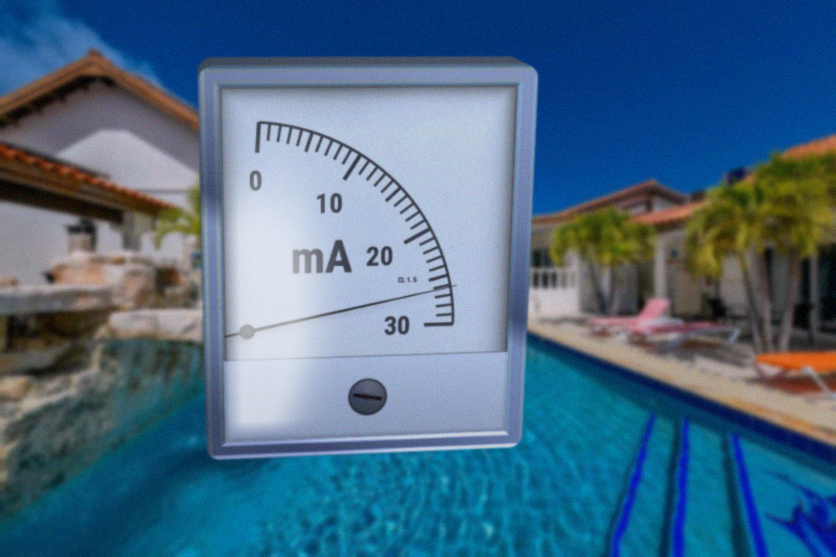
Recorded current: 26 mA
